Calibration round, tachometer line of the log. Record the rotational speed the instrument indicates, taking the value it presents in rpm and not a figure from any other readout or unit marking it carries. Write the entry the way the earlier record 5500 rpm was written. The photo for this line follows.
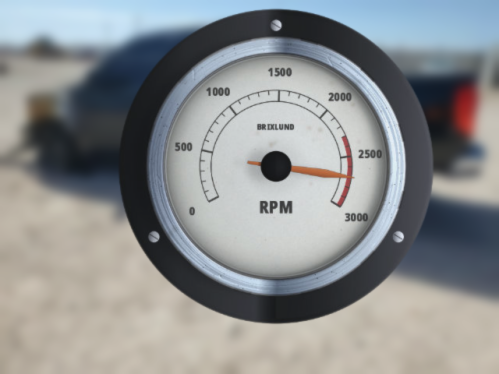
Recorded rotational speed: 2700 rpm
